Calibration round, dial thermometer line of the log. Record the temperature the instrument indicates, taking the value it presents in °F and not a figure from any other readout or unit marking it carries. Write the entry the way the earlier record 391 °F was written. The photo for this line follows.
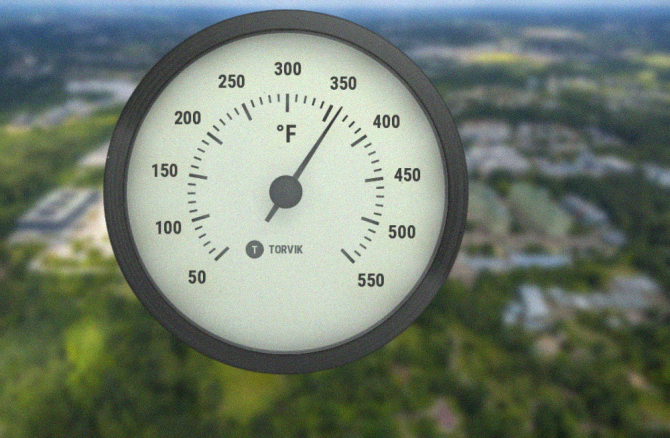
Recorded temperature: 360 °F
